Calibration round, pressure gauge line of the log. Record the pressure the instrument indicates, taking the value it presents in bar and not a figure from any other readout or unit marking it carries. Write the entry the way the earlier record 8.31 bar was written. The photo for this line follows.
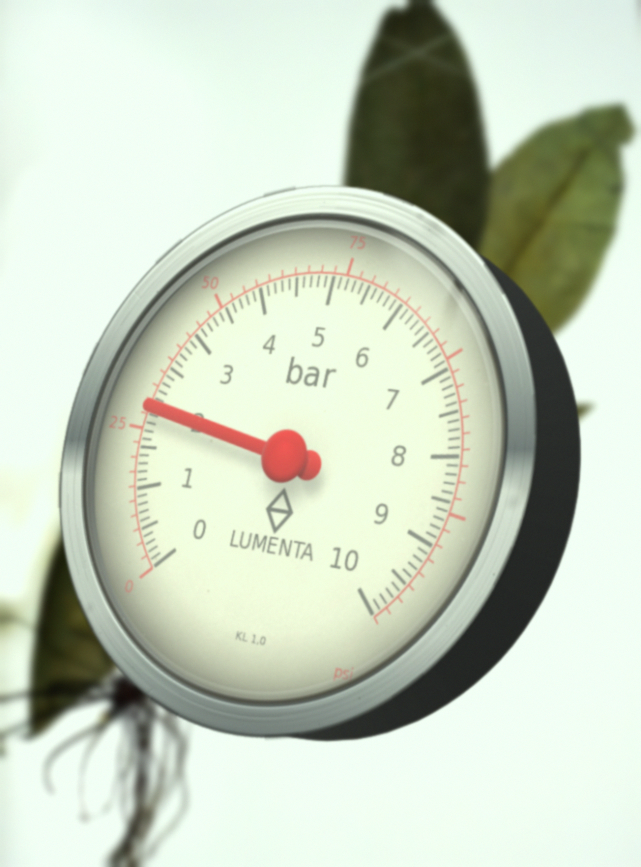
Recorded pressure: 2 bar
